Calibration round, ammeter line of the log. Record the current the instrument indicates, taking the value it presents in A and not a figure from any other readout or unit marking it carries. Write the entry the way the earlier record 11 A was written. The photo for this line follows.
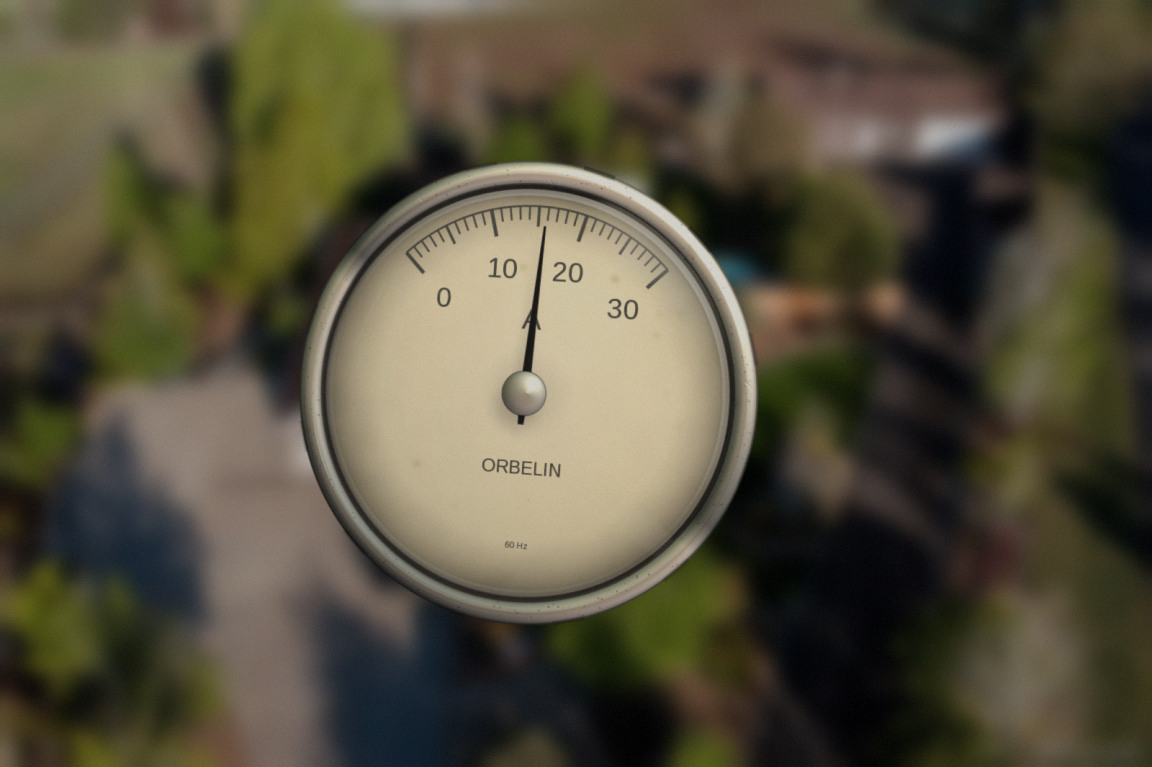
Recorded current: 16 A
